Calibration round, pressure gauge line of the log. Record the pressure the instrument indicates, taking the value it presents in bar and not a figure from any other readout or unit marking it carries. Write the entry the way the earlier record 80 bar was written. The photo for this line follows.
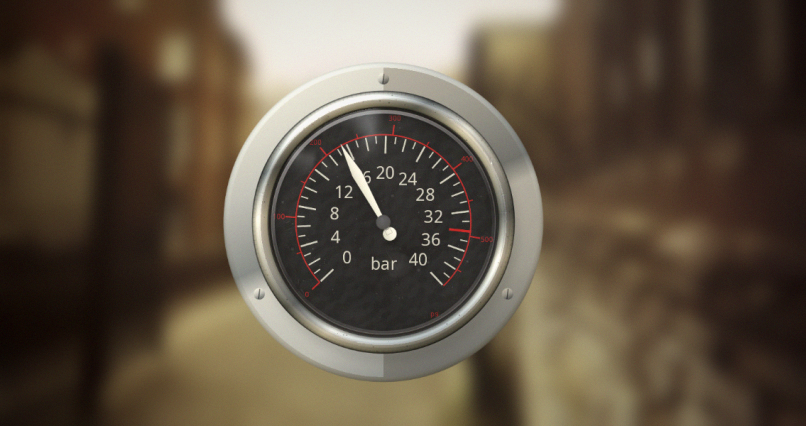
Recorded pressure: 15.5 bar
